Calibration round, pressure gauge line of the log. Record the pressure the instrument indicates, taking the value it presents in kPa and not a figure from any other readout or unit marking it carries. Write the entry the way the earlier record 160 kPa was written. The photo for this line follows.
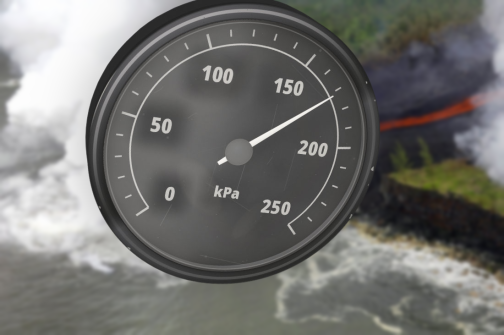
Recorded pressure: 170 kPa
